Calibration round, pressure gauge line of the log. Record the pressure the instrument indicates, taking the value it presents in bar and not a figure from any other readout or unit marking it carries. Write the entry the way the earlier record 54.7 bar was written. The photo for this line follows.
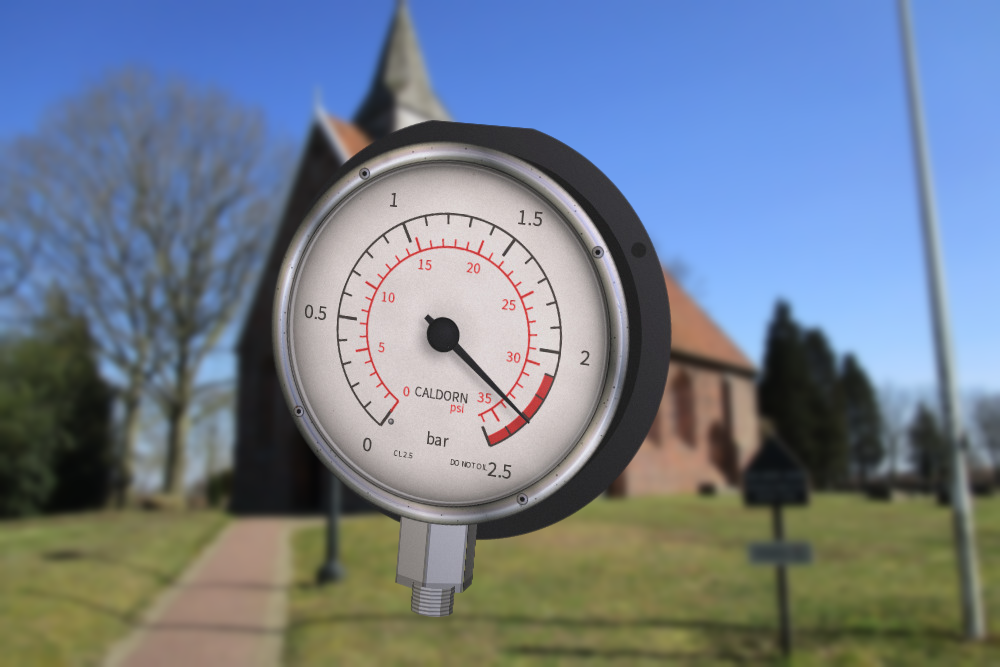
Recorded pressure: 2.3 bar
